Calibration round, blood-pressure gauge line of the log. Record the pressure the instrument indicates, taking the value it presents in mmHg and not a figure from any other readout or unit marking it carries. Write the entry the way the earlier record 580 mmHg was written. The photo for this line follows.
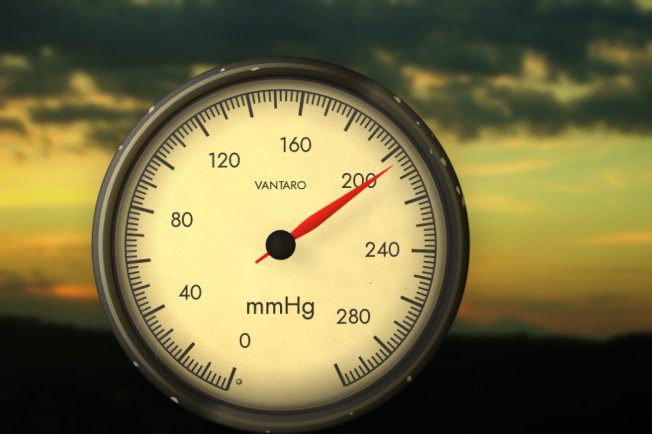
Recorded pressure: 204 mmHg
